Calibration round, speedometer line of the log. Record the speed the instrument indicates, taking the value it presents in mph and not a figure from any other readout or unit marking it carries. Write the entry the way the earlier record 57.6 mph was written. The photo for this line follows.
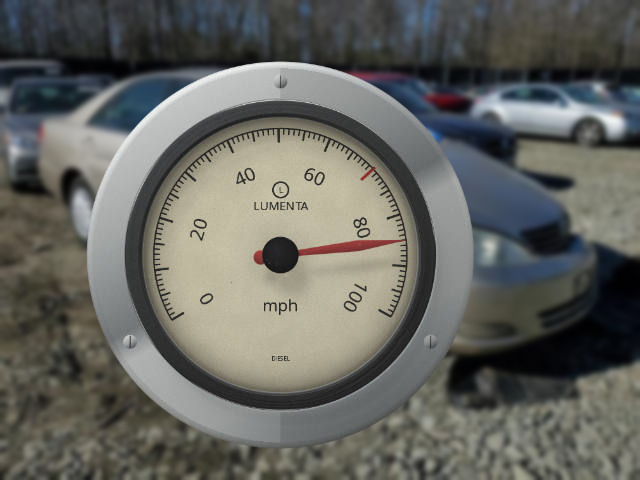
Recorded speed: 85 mph
